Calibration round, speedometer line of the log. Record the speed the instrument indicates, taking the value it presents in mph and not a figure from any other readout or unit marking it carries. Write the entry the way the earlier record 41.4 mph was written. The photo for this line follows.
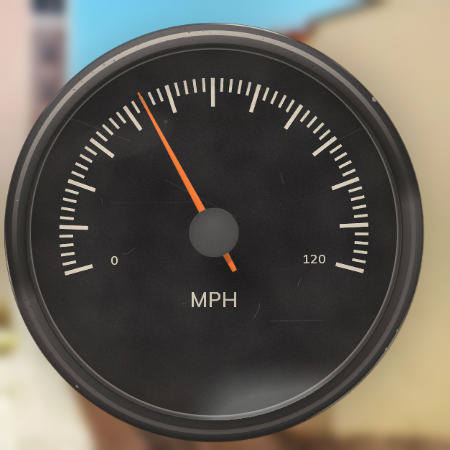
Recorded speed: 44 mph
